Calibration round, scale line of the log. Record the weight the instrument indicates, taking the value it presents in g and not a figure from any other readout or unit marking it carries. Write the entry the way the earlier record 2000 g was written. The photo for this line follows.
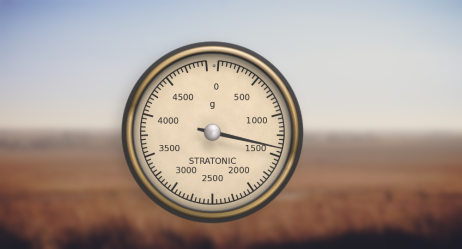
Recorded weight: 1400 g
